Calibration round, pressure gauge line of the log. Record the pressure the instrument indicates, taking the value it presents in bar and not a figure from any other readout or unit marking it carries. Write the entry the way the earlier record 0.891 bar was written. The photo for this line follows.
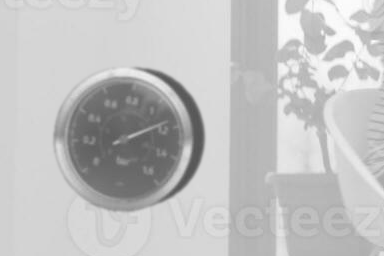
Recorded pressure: 1.15 bar
